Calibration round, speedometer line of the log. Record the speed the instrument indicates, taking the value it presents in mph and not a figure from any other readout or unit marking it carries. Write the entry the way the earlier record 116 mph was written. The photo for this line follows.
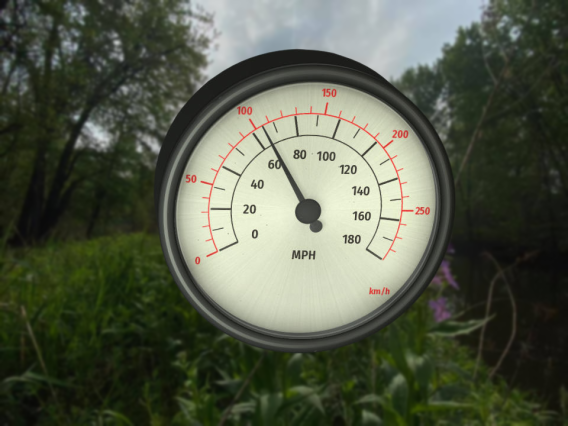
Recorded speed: 65 mph
